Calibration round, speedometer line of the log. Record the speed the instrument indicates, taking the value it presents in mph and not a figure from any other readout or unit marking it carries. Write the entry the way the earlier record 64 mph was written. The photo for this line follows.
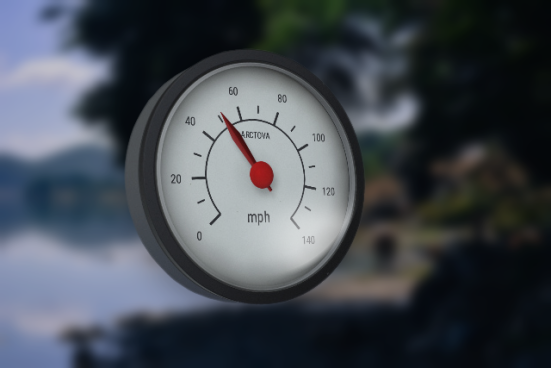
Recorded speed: 50 mph
